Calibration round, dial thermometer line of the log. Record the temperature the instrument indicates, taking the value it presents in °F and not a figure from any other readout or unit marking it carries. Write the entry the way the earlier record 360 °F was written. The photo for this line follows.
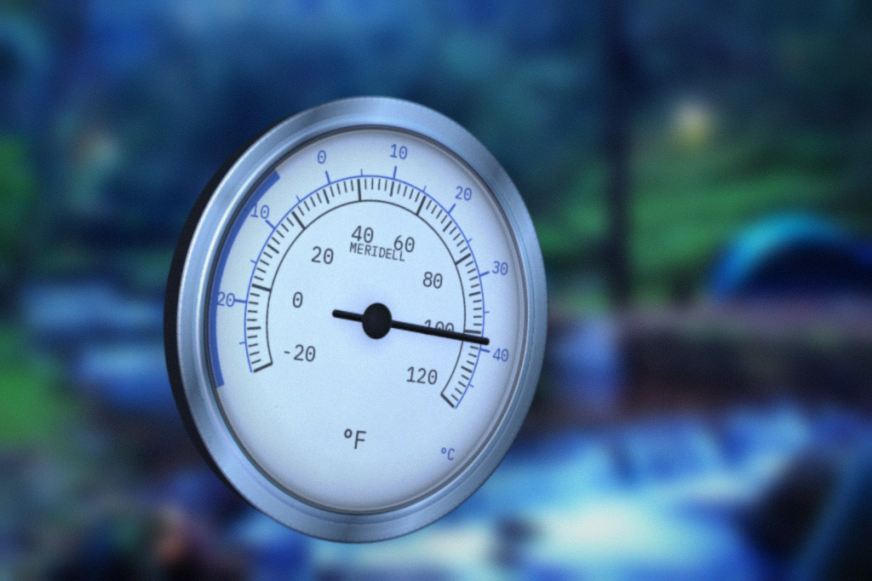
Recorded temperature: 102 °F
